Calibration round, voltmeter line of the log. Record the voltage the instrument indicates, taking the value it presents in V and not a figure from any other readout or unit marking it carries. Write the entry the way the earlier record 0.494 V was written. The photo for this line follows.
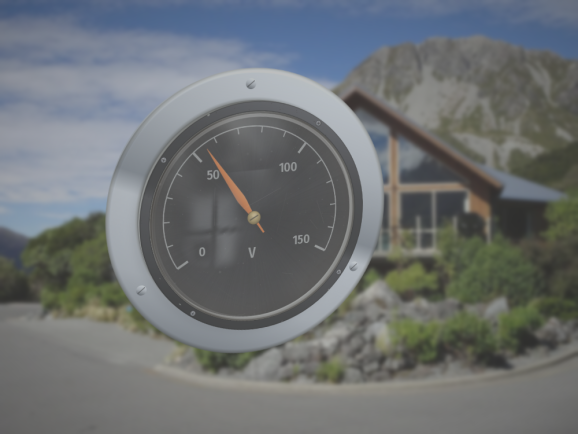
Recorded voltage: 55 V
